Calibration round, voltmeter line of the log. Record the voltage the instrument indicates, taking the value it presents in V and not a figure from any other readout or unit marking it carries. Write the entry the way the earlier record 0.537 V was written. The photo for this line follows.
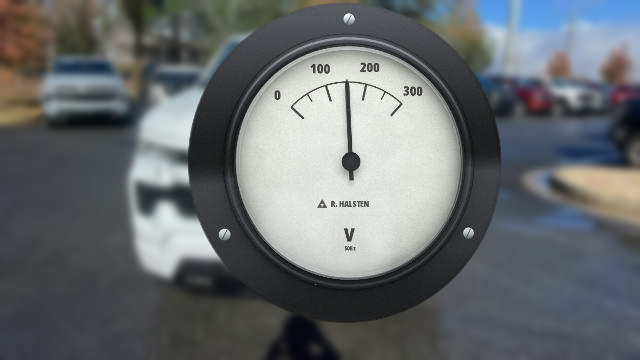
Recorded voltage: 150 V
